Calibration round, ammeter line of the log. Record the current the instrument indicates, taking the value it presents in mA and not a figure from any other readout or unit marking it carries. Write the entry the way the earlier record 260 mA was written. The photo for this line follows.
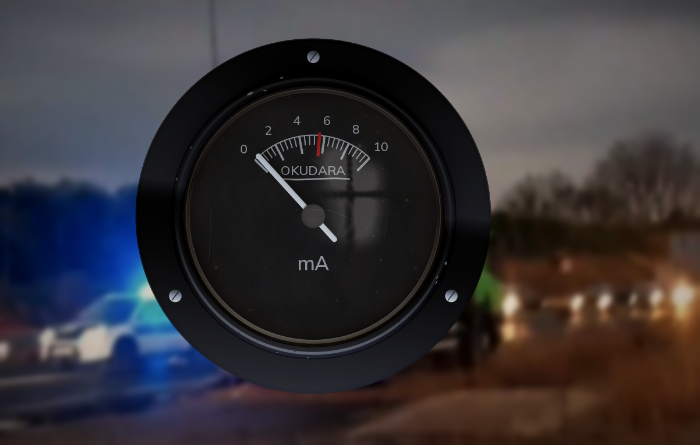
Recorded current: 0.4 mA
